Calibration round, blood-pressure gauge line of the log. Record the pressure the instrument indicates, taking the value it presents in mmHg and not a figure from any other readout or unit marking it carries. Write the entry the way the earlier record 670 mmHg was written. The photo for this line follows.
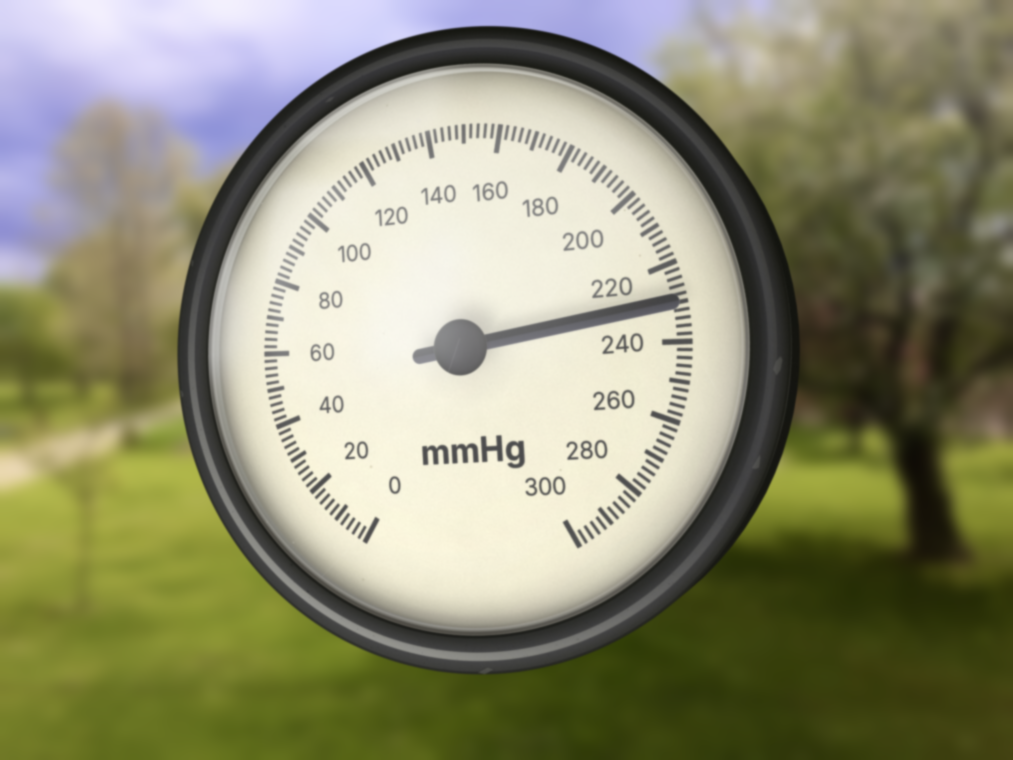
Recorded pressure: 230 mmHg
